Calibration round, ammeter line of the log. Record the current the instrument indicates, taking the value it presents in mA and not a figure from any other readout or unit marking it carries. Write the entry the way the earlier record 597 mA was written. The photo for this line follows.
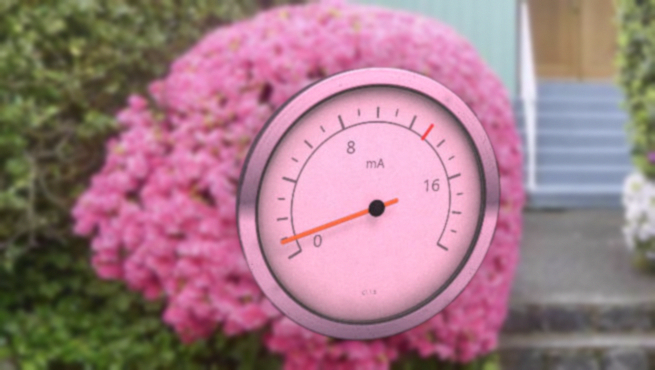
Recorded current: 1 mA
